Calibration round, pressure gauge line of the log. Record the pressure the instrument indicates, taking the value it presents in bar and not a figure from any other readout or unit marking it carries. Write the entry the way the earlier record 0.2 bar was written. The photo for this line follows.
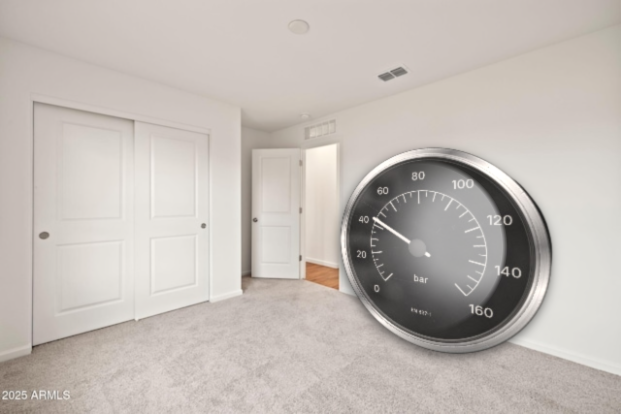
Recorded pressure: 45 bar
